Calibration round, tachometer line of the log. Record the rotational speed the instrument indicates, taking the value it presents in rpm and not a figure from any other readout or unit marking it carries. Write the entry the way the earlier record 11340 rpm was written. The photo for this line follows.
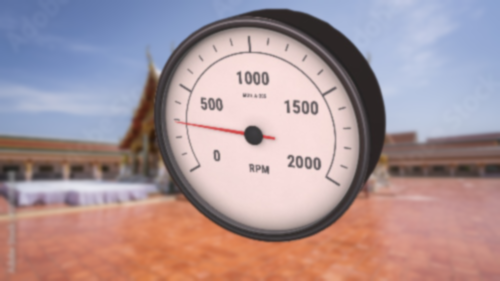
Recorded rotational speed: 300 rpm
